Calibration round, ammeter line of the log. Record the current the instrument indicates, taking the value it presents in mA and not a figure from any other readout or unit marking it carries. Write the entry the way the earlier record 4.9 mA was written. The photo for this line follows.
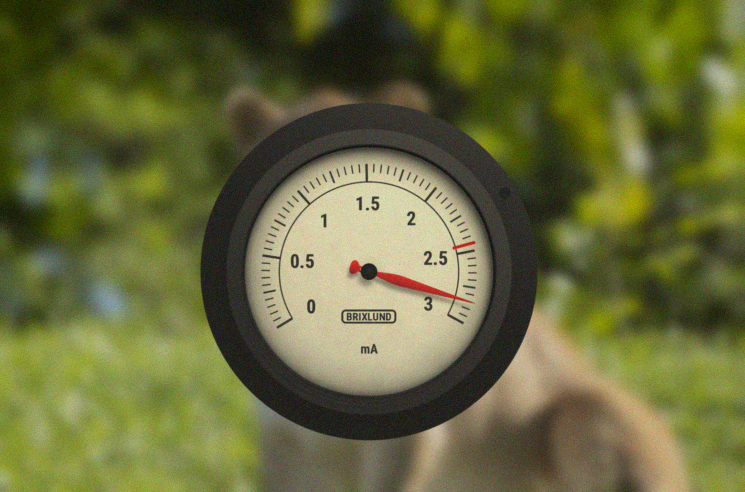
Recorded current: 2.85 mA
